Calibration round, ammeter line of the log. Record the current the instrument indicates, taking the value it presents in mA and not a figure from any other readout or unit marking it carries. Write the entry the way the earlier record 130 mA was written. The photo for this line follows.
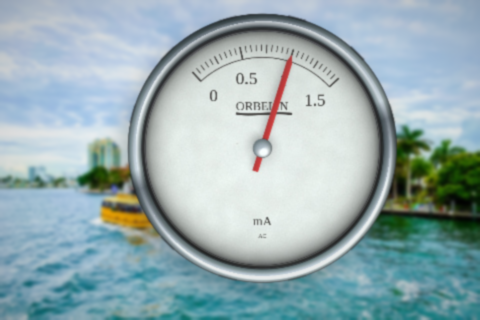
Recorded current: 1 mA
